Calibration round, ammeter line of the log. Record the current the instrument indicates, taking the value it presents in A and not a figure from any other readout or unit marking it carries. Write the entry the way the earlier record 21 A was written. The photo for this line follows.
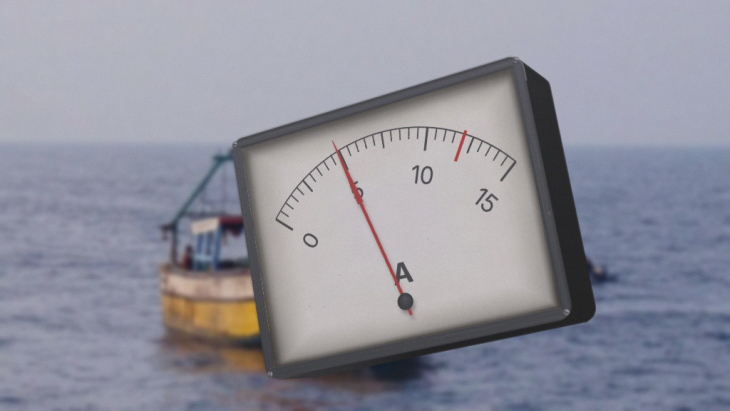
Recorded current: 5 A
